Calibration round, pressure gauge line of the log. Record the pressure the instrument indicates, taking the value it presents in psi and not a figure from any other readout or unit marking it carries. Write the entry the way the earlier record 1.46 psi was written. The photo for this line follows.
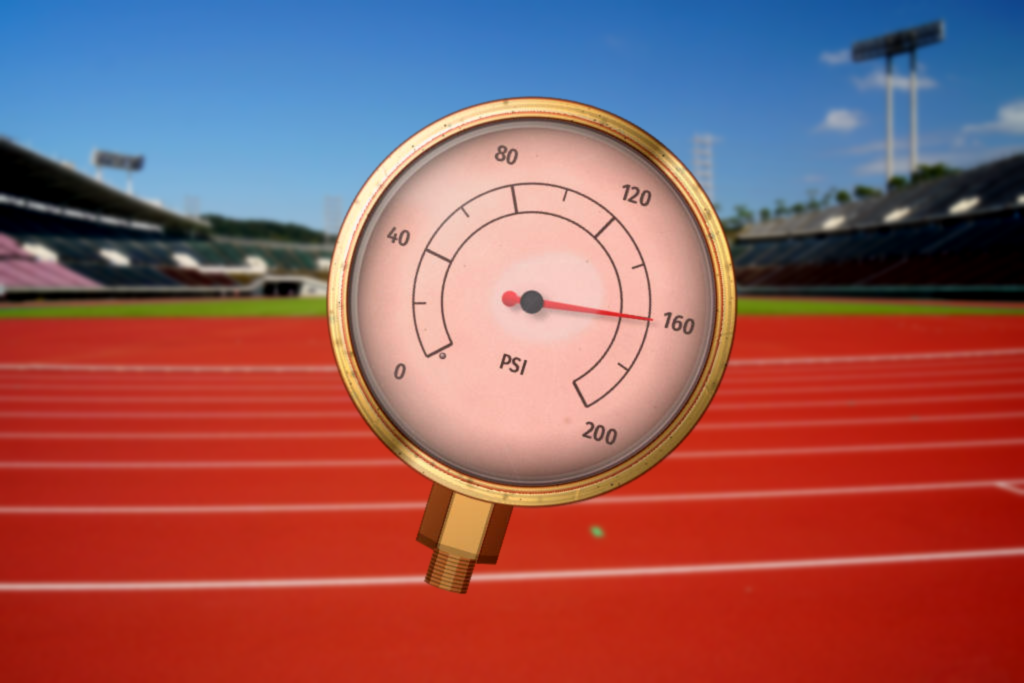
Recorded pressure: 160 psi
